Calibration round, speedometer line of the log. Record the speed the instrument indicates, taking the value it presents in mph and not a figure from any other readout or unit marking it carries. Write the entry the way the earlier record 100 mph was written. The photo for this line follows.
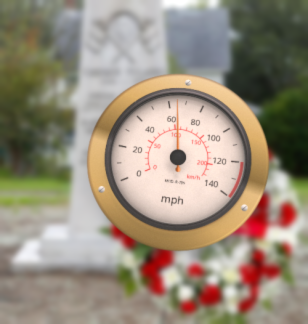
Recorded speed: 65 mph
